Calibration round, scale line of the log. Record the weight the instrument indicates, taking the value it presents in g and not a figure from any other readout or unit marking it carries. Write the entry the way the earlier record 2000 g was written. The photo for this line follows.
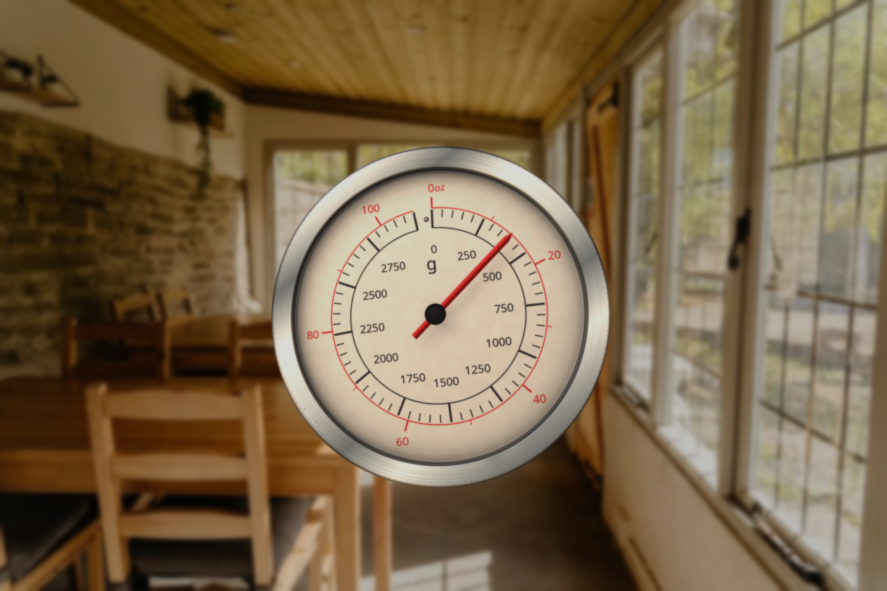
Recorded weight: 400 g
